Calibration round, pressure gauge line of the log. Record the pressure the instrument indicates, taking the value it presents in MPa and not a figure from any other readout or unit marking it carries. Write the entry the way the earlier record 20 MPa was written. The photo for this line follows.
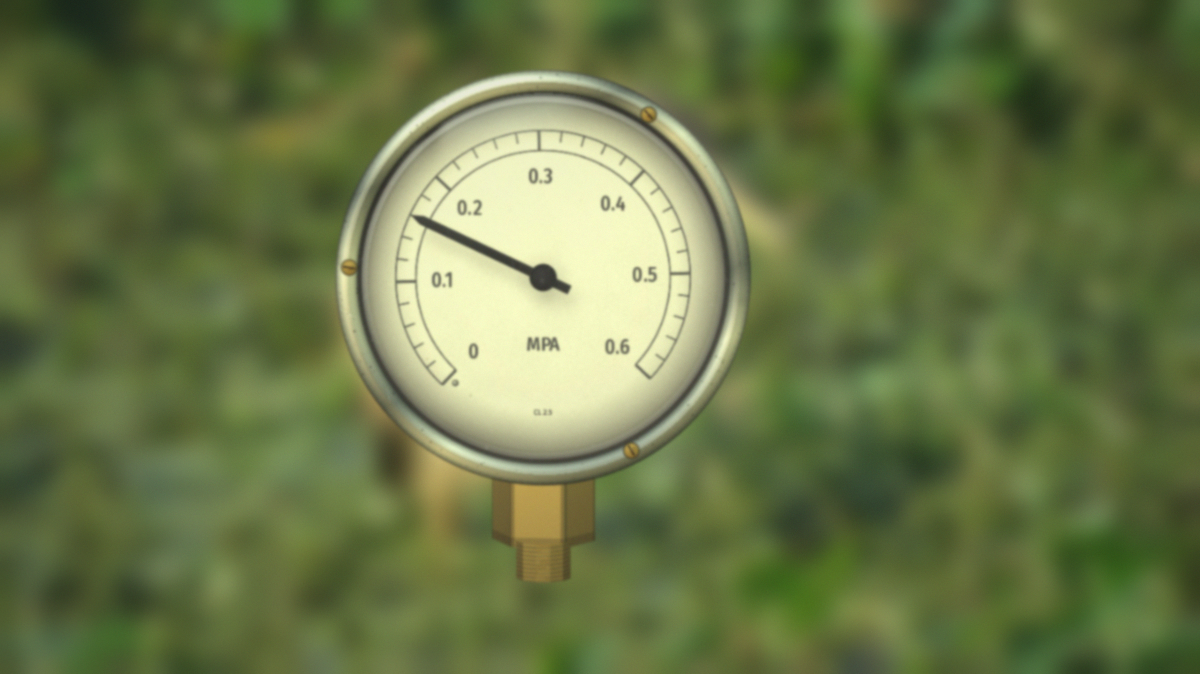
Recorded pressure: 0.16 MPa
